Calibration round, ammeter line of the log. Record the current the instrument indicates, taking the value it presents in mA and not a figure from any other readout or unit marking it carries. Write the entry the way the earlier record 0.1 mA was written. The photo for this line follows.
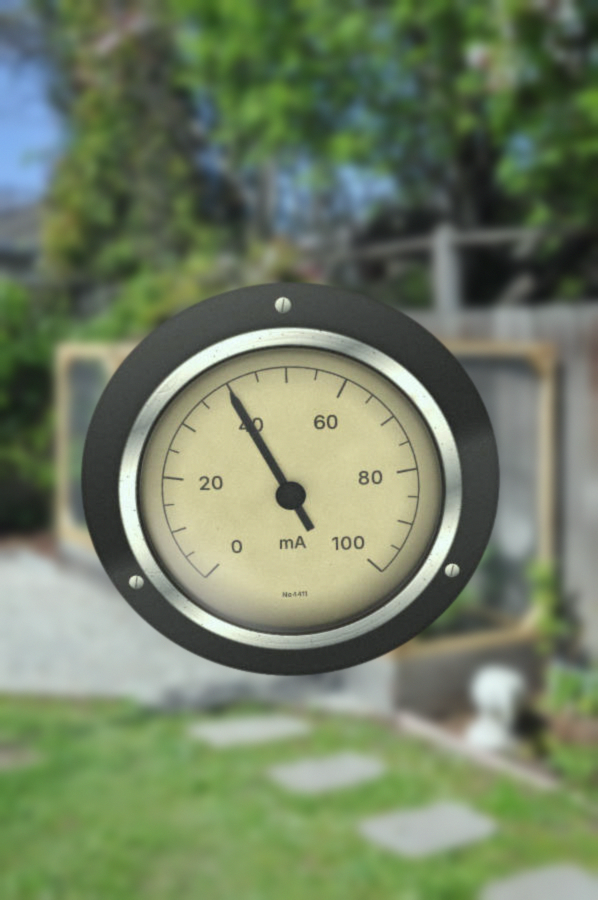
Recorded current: 40 mA
